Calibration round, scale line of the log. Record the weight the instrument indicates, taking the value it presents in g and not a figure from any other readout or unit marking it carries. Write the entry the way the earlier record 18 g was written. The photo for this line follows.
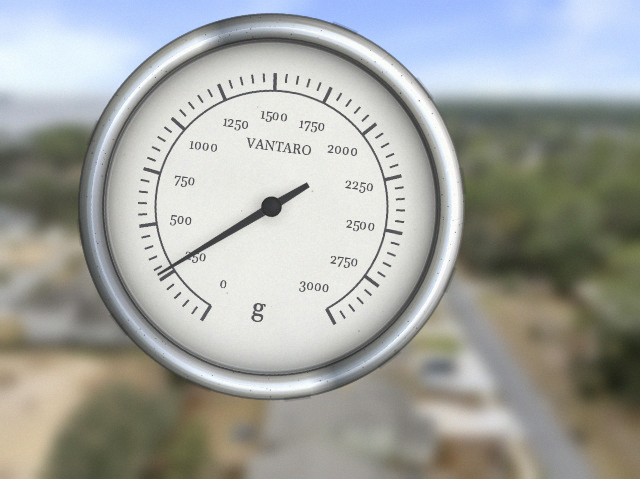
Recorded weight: 275 g
